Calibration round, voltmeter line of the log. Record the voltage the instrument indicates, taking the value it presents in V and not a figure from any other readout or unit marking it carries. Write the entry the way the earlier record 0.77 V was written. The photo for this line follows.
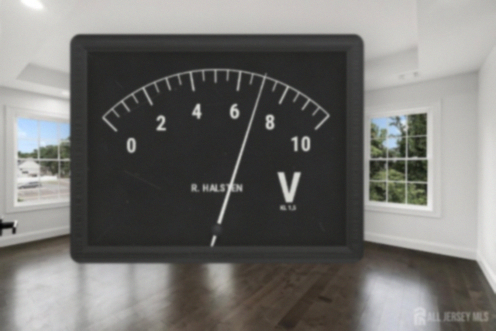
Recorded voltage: 7 V
